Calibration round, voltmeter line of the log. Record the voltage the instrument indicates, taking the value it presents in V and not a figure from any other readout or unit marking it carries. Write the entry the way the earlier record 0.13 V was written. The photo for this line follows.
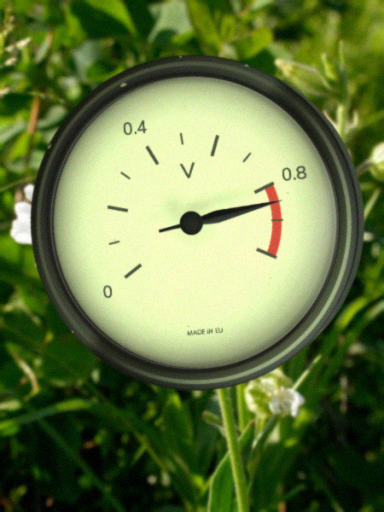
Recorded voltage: 0.85 V
